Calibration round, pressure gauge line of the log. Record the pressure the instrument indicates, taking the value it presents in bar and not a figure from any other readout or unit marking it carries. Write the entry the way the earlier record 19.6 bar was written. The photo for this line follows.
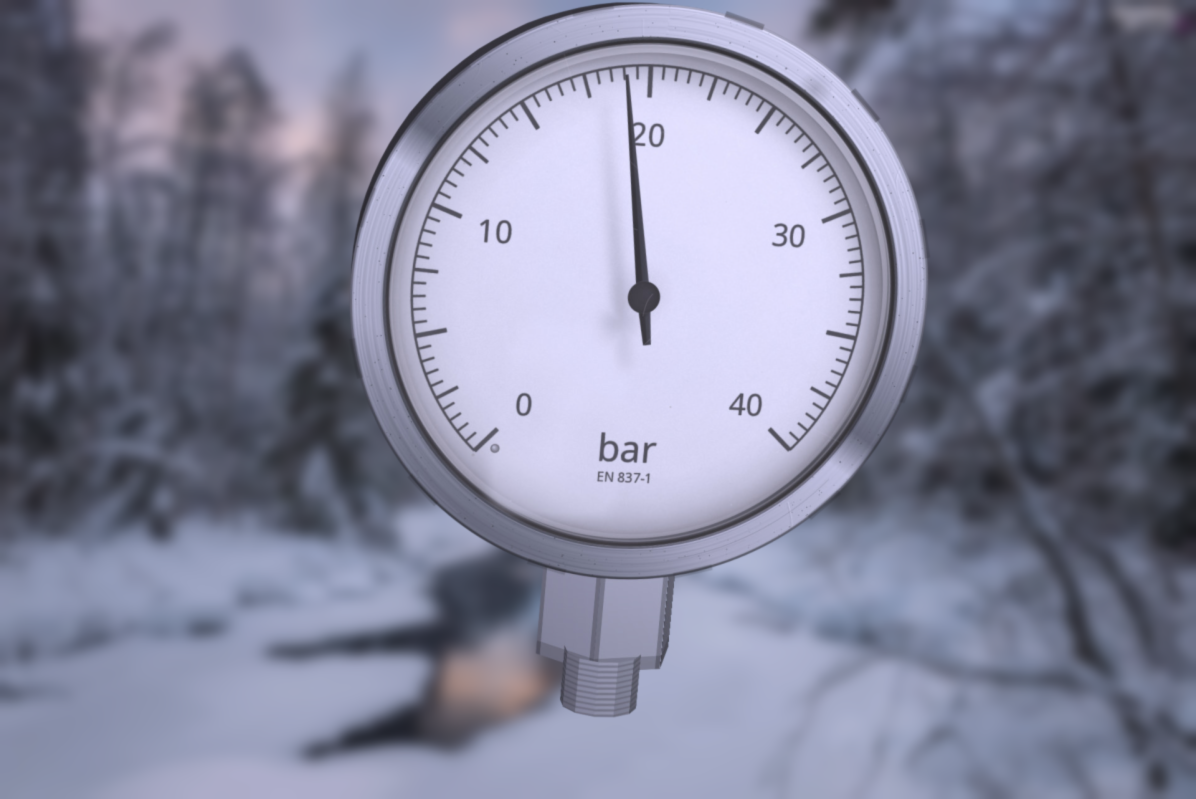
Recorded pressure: 19 bar
